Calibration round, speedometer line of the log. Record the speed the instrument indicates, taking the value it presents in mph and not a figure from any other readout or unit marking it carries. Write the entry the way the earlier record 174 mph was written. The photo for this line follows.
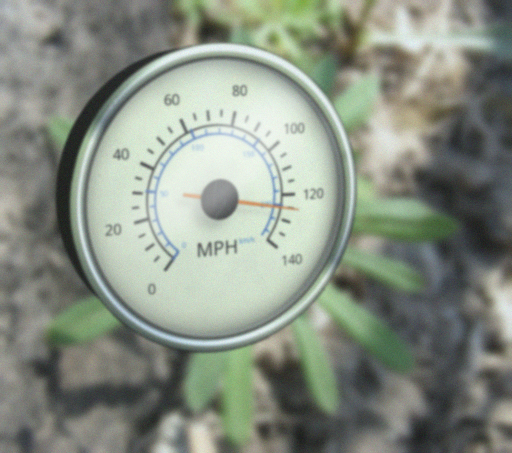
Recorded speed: 125 mph
